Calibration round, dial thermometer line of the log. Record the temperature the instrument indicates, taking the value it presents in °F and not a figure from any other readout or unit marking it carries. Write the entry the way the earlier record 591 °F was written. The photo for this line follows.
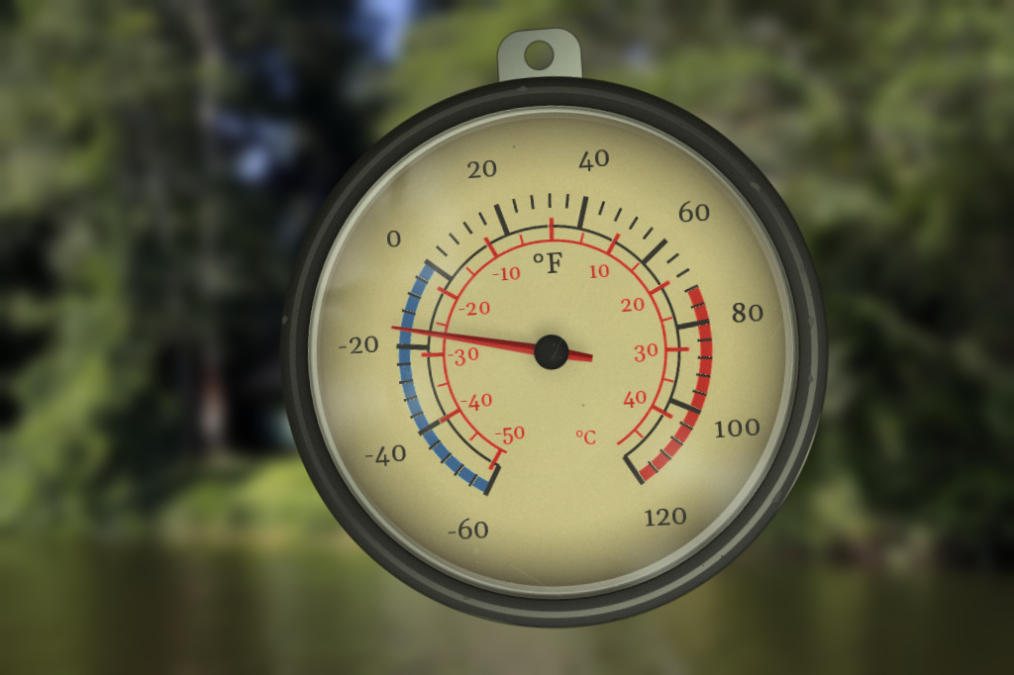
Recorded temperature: -16 °F
